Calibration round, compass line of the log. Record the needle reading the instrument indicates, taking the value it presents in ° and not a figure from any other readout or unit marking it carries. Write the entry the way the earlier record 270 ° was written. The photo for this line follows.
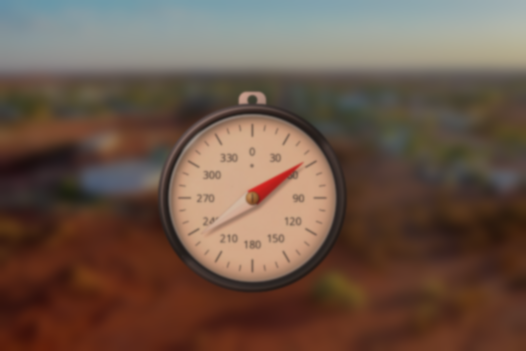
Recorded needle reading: 55 °
